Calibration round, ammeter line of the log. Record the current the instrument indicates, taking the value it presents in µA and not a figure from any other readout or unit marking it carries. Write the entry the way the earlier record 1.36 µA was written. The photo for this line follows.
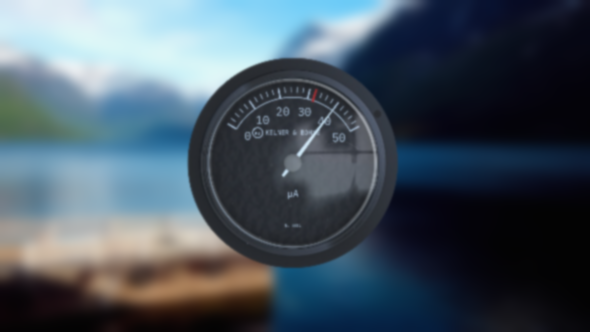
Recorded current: 40 µA
